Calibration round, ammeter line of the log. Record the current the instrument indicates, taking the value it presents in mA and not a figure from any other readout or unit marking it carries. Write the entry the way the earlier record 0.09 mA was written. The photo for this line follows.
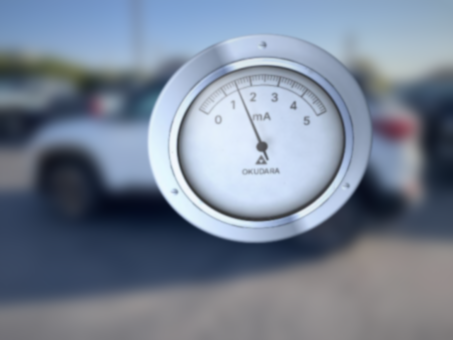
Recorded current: 1.5 mA
